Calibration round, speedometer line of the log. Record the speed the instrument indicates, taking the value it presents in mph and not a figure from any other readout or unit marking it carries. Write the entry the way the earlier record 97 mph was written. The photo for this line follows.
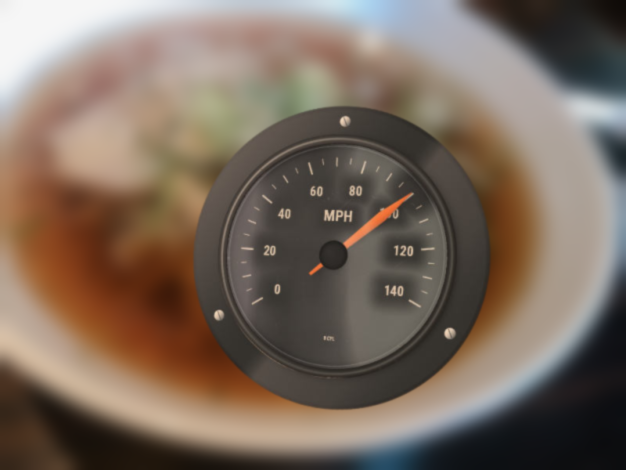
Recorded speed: 100 mph
